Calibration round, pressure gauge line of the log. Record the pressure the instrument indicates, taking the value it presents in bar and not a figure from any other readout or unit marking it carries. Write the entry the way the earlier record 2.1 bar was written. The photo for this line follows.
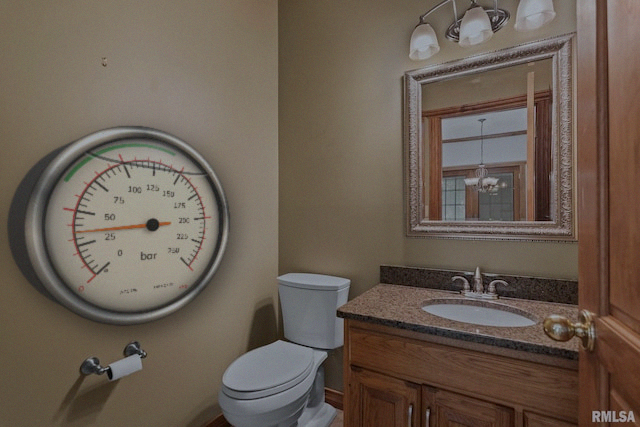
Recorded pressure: 35 bar
